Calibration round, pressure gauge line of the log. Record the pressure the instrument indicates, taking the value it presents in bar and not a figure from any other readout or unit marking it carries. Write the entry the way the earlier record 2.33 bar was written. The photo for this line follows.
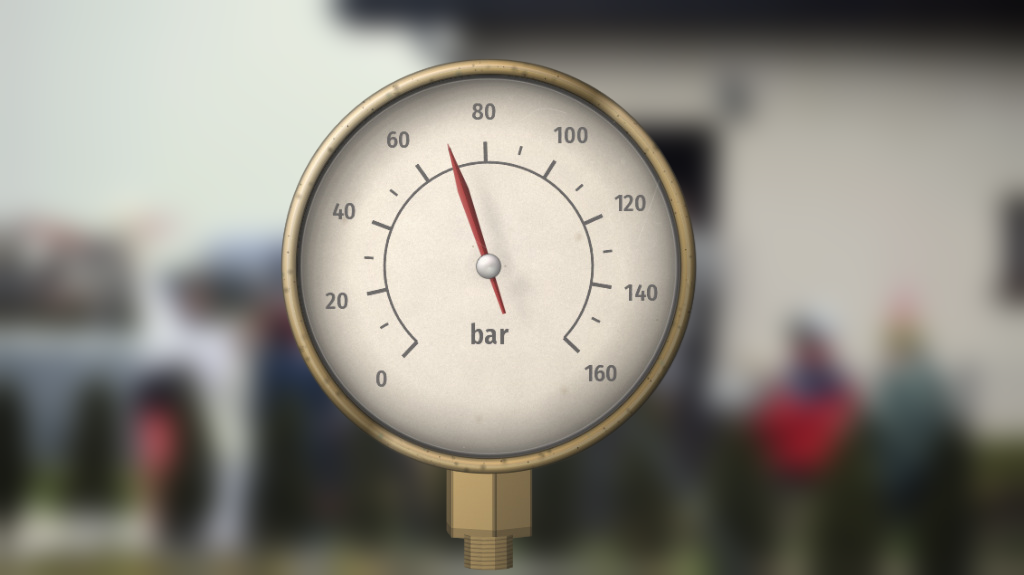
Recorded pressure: 70 bar
